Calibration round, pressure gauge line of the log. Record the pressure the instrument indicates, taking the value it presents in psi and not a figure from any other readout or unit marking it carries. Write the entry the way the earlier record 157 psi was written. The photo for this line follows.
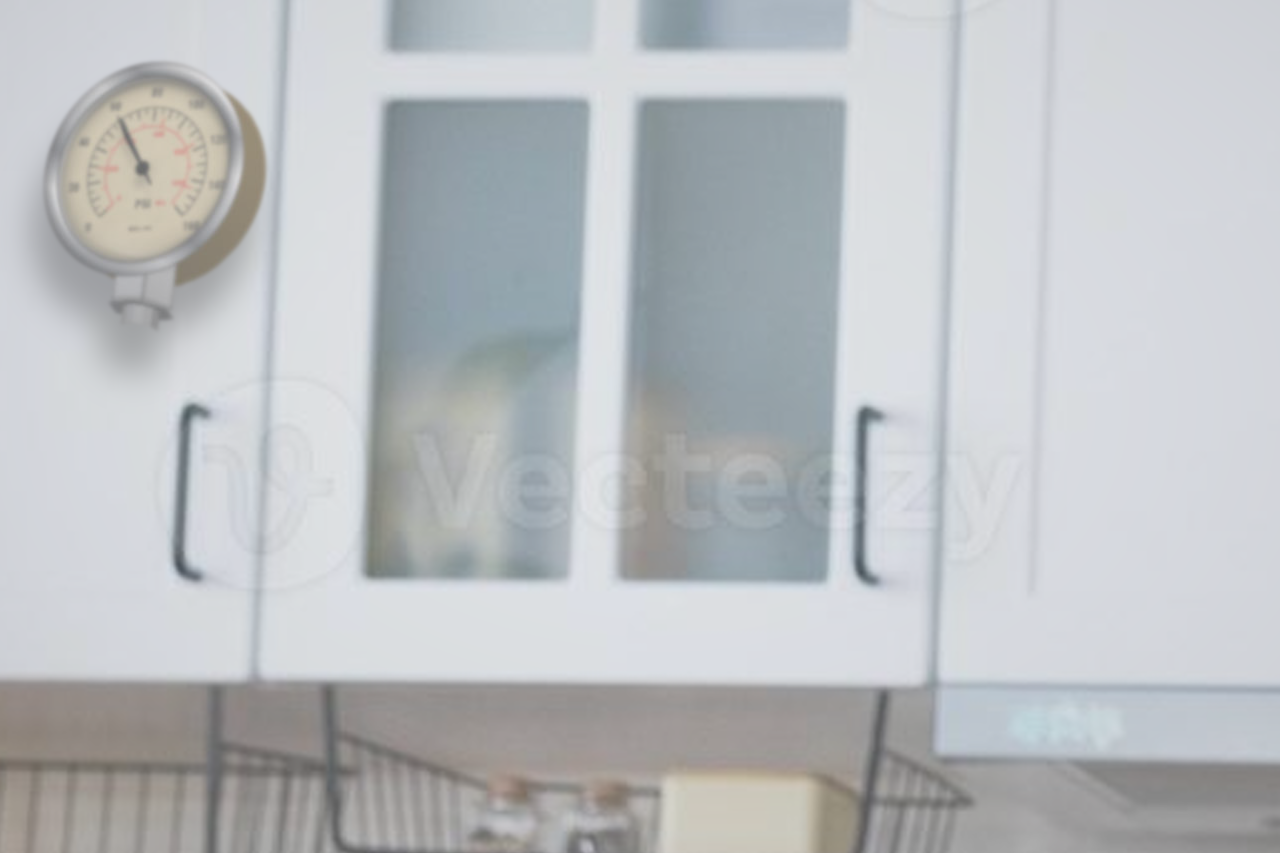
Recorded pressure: 60 psi
